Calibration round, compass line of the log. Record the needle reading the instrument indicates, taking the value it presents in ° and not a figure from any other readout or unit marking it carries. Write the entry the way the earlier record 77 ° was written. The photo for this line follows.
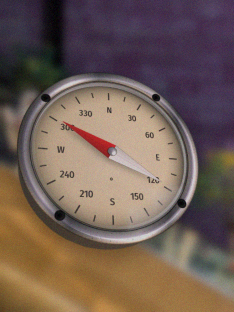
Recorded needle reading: 300 °
